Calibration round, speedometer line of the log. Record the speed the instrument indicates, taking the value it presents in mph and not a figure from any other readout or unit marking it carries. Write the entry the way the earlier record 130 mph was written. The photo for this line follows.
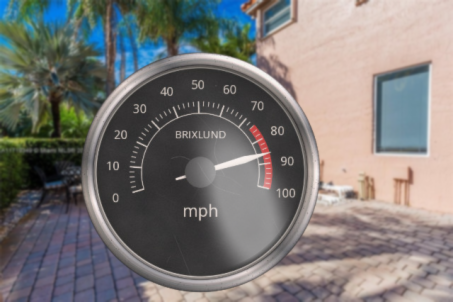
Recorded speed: 86 mph
